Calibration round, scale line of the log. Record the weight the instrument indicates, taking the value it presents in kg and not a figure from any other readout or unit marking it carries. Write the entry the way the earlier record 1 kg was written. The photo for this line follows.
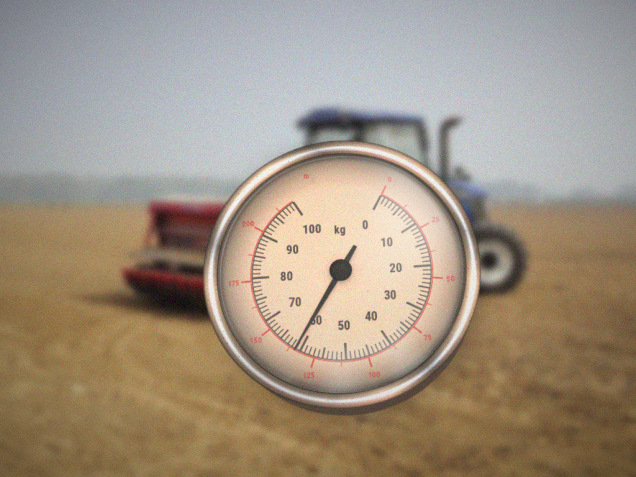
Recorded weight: 61 kg
